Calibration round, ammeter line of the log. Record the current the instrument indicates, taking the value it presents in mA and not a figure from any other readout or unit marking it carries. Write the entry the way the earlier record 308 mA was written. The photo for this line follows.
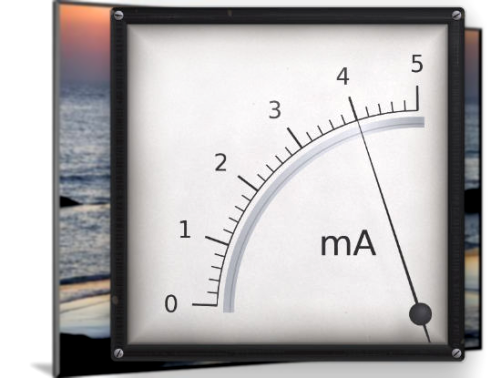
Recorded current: 4 mA
